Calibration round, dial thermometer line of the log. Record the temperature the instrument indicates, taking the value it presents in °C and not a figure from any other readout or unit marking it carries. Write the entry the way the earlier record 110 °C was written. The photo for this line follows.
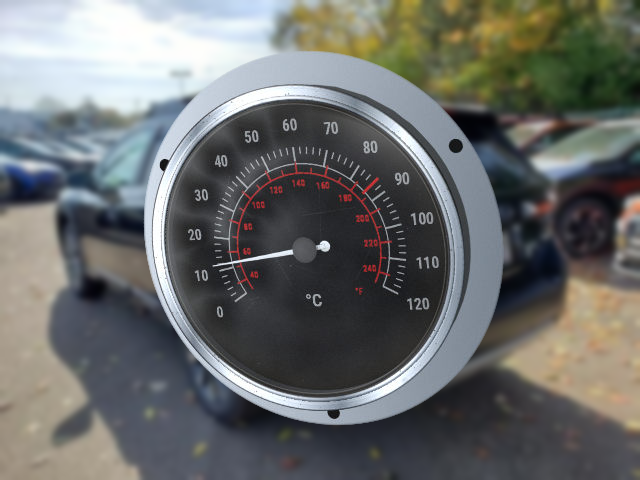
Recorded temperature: 12 °C
